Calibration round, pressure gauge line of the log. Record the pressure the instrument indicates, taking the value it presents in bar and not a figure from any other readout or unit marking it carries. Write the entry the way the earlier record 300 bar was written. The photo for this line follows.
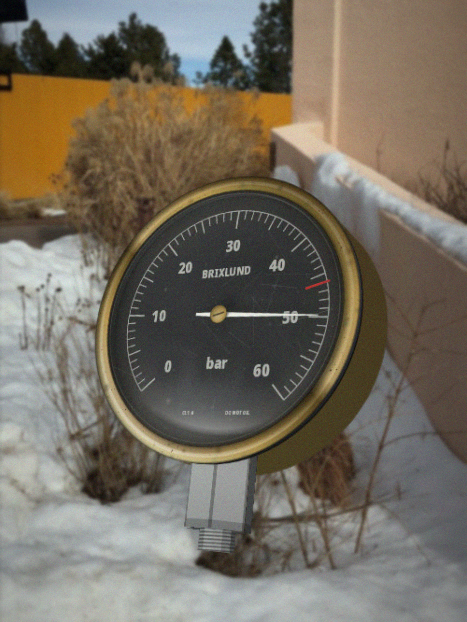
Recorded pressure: 50 bar
